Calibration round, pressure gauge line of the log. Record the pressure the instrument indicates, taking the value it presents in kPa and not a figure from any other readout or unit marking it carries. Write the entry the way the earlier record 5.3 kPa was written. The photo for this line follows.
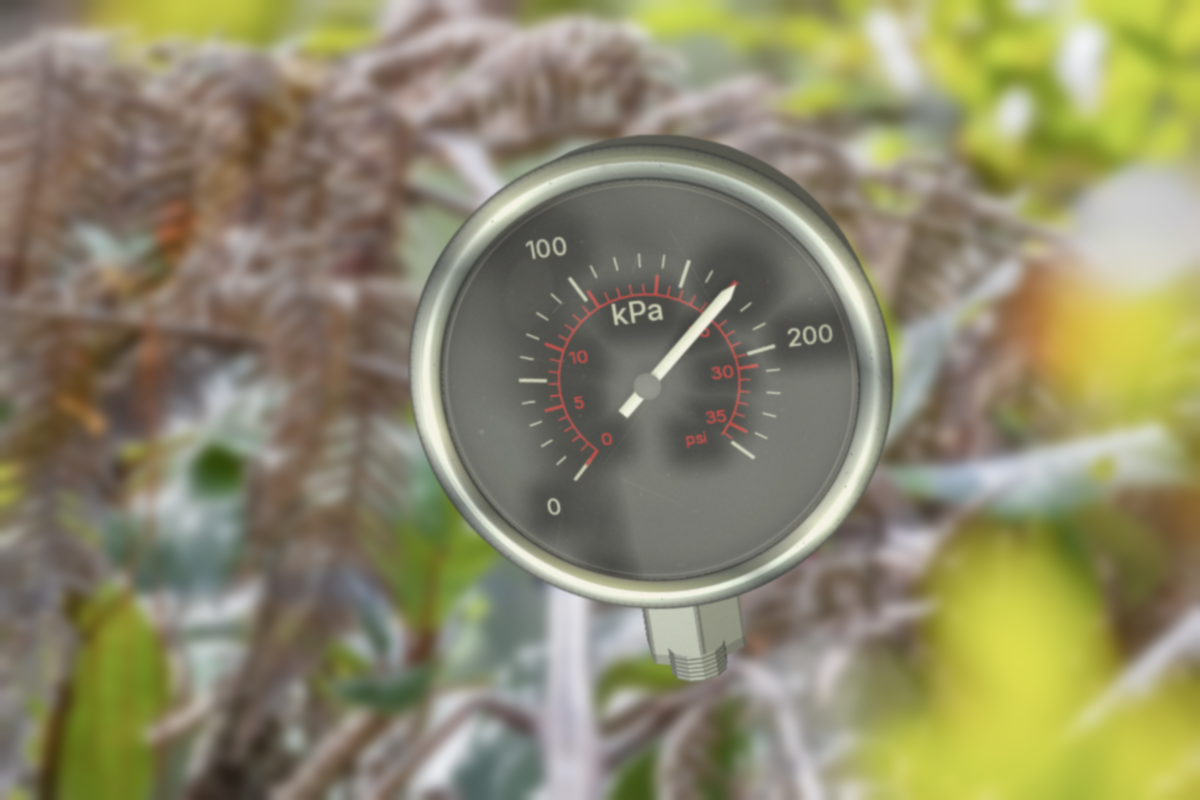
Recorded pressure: 170 kPa
